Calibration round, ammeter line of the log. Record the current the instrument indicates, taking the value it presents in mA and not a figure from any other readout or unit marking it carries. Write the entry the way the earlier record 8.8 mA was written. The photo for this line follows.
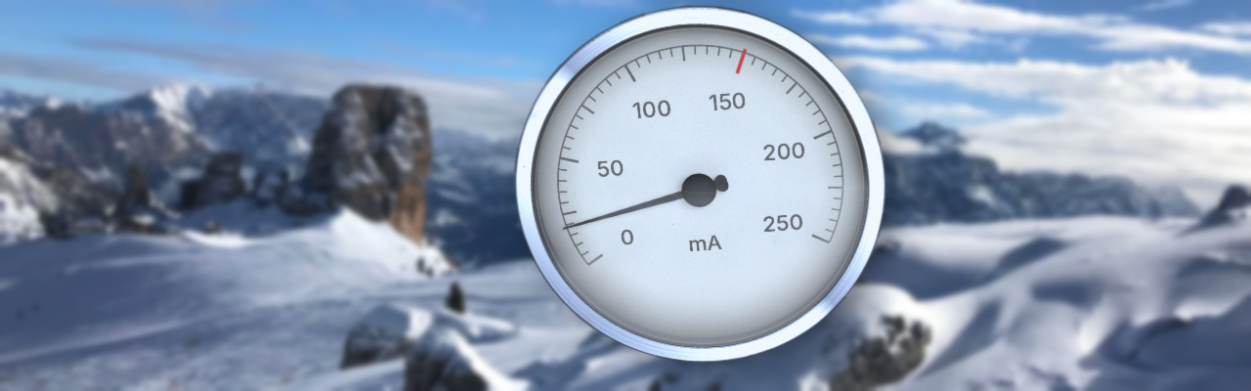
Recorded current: 20 mA
